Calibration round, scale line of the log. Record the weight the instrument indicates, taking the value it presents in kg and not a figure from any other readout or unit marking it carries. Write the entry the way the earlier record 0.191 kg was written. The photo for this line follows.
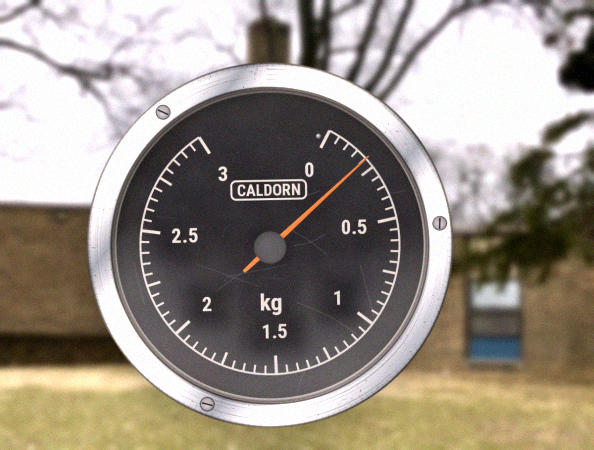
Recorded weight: 0.2 kg
